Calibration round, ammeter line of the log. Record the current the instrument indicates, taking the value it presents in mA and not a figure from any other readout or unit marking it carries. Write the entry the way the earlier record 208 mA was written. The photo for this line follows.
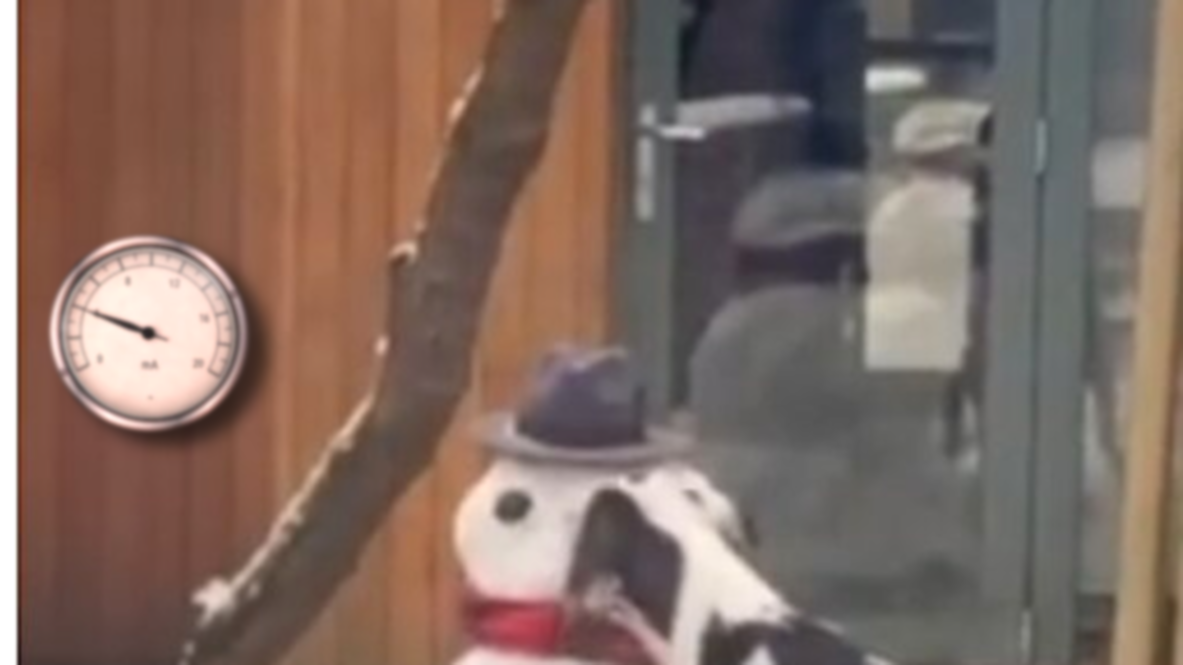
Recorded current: 4 mA
